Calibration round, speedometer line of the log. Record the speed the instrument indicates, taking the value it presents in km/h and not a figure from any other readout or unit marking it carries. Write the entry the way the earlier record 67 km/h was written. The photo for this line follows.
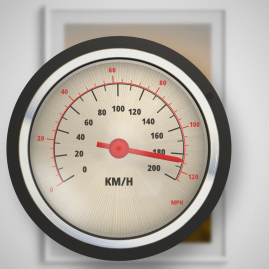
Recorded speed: 185 km/h
